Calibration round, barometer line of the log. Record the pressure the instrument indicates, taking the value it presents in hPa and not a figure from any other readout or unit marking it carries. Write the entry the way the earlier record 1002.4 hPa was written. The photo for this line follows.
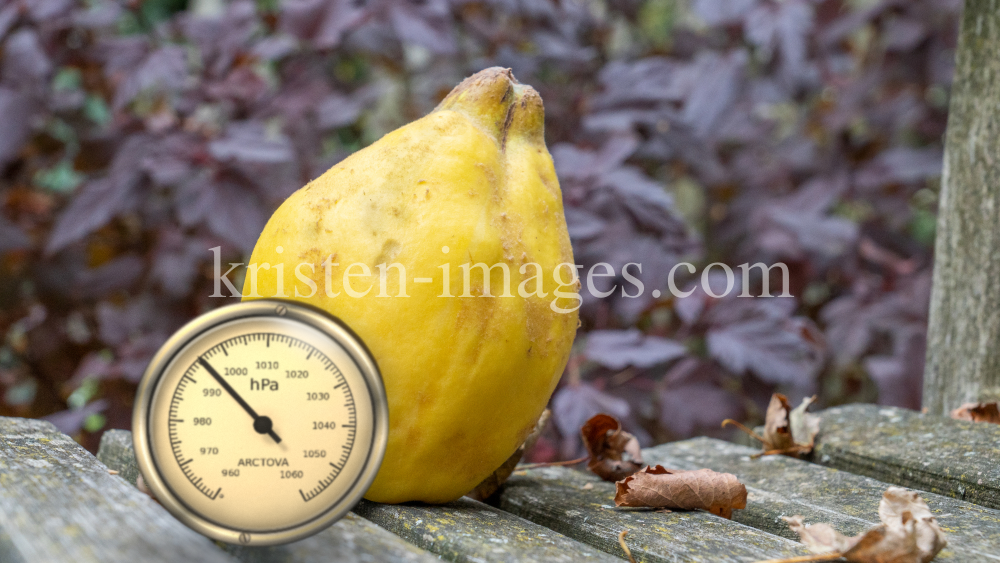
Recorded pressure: 995 hPa
